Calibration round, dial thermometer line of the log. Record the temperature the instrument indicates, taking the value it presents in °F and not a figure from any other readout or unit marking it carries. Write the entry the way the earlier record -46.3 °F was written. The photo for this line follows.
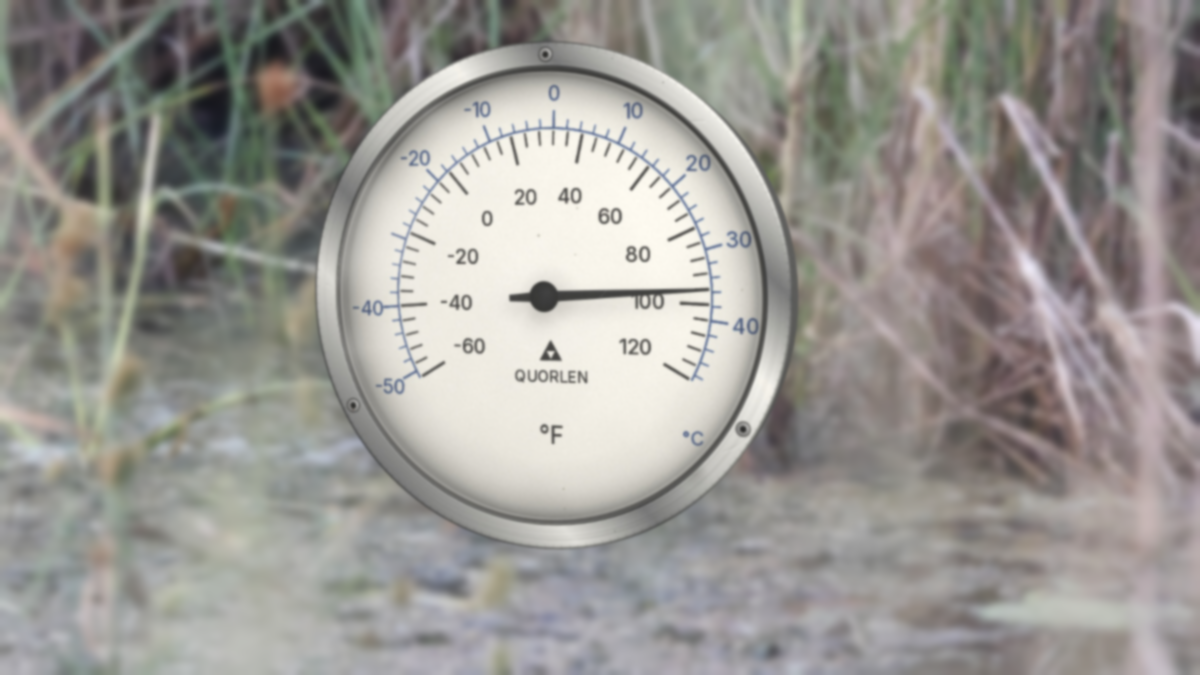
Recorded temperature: 96 °F
